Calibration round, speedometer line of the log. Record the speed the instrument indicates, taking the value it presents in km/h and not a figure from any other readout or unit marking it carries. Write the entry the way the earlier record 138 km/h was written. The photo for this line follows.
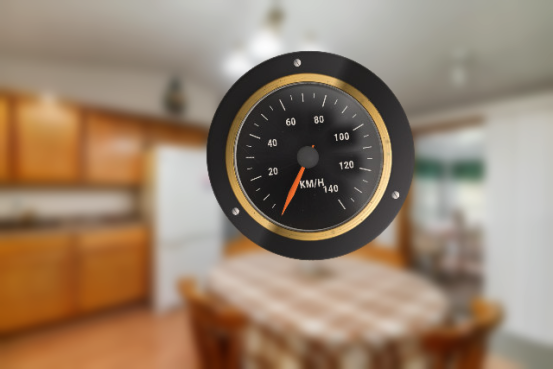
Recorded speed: 0 km/h
